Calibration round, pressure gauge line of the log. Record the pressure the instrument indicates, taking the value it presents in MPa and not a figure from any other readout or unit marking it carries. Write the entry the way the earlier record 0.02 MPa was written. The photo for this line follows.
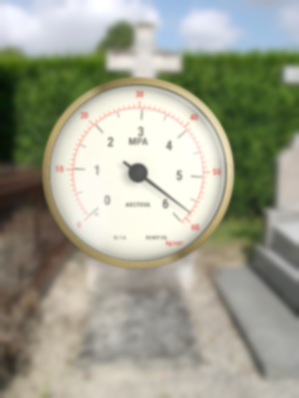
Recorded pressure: 5.75 MPa
